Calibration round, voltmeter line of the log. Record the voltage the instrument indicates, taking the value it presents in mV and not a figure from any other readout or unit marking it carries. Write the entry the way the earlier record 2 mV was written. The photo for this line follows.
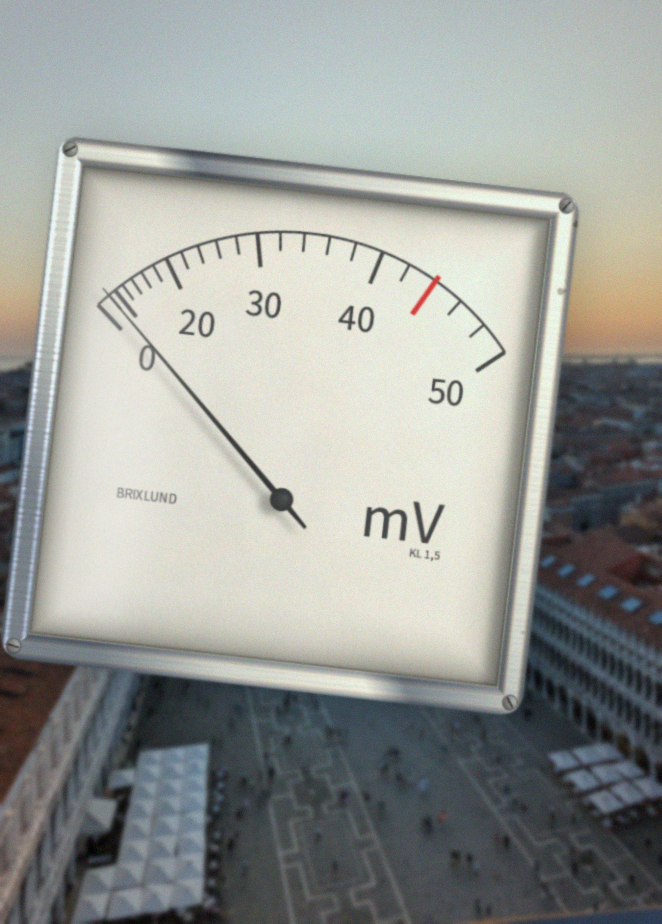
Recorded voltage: 8 mV
